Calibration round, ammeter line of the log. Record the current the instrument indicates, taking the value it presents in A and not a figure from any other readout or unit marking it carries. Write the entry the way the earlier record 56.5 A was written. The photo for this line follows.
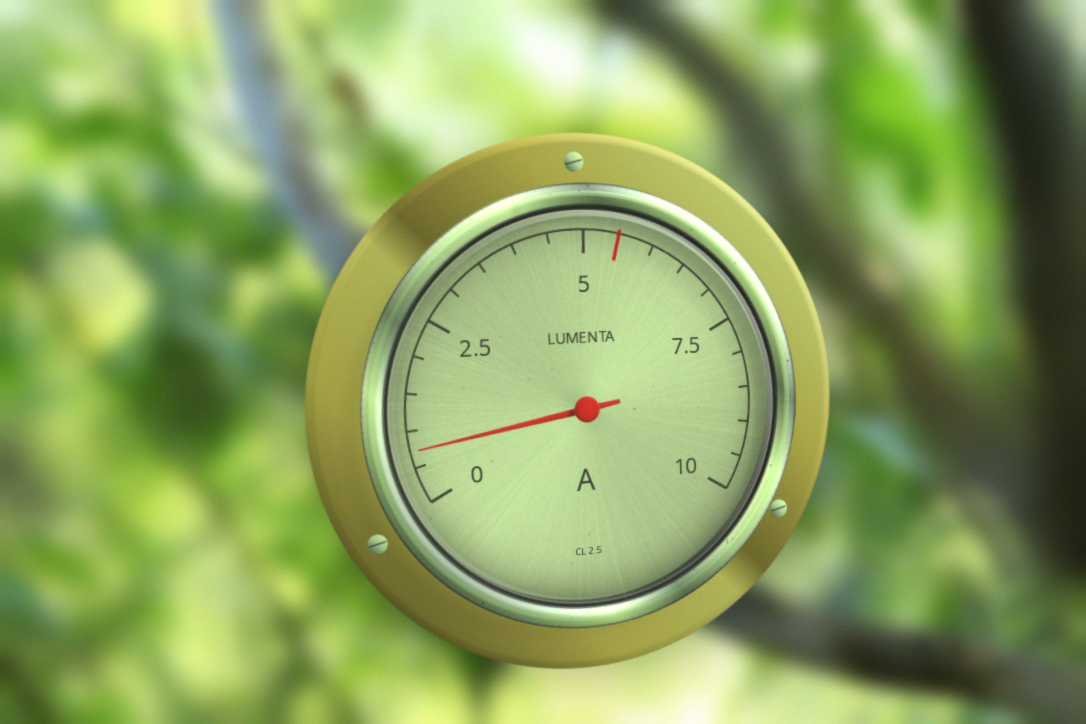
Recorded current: 0.75 A
